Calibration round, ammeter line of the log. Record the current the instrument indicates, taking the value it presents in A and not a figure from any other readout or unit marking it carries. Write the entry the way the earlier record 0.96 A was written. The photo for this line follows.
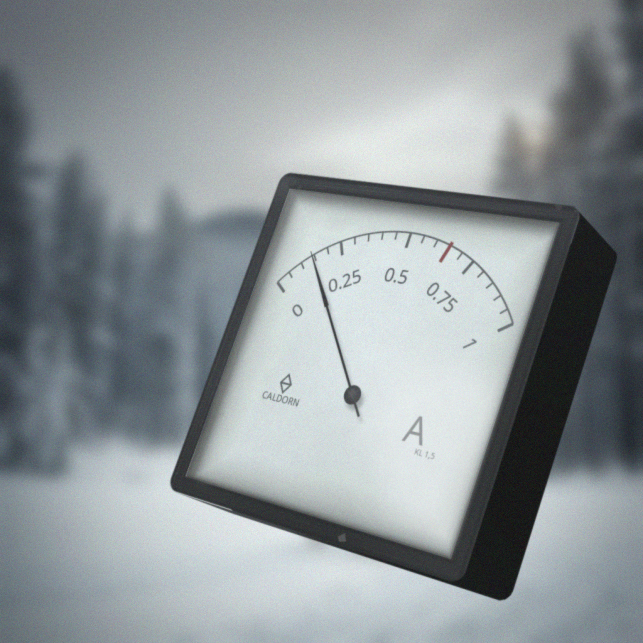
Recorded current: 0.15 A
